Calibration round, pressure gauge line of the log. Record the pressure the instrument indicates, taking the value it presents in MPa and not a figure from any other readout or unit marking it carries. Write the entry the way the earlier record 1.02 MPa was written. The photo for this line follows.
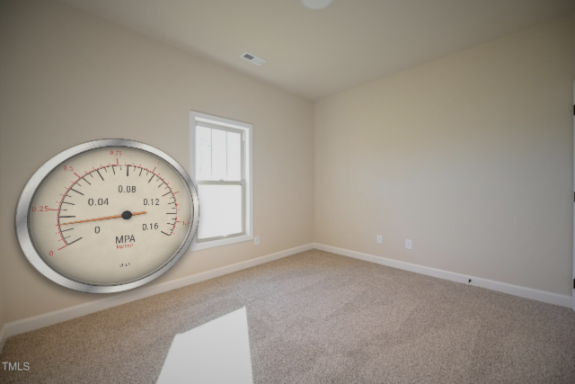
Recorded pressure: 0.015 MPa
